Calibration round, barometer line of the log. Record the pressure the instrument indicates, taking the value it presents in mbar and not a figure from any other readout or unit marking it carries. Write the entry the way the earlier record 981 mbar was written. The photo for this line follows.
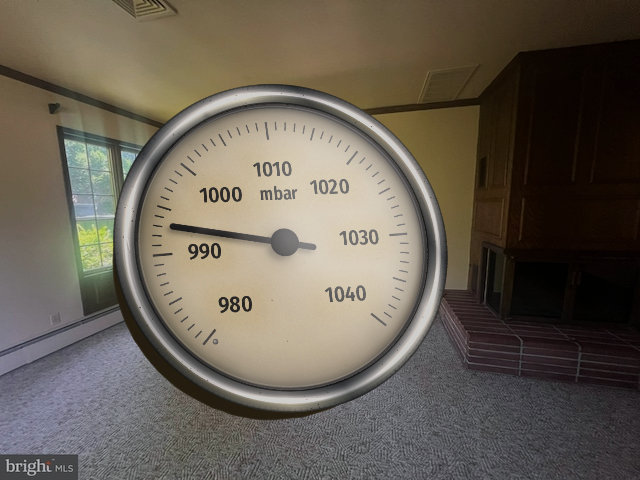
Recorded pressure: 993 mbar
